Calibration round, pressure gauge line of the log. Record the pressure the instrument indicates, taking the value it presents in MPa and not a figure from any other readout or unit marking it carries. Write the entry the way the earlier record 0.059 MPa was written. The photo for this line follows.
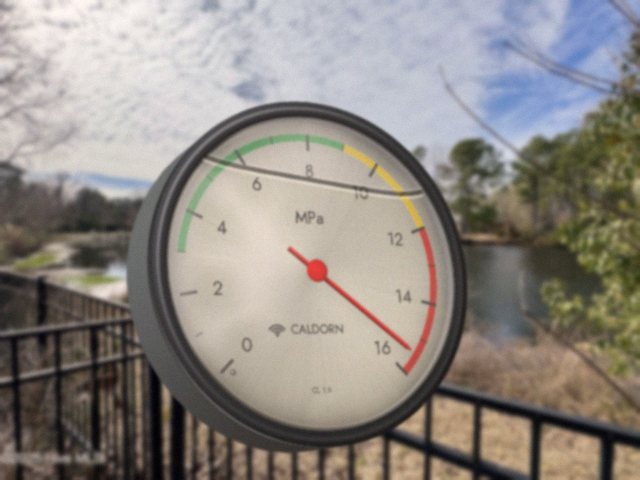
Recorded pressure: 15.5 MPa
